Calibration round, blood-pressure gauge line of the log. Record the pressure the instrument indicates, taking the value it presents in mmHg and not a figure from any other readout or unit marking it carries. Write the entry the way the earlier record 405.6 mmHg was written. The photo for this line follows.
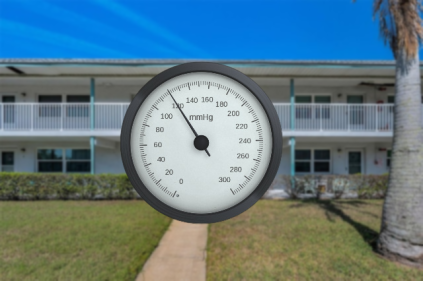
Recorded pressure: 120 mmHg
